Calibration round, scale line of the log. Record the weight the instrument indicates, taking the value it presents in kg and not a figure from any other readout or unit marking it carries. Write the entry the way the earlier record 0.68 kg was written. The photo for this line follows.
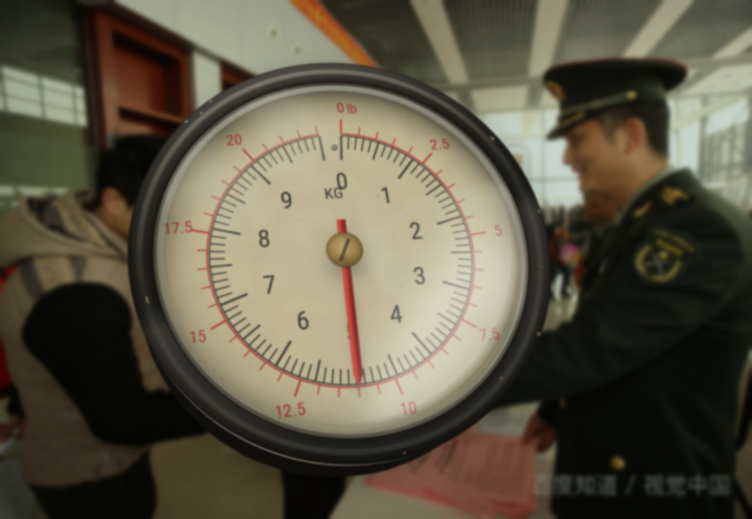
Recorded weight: 5 kg
